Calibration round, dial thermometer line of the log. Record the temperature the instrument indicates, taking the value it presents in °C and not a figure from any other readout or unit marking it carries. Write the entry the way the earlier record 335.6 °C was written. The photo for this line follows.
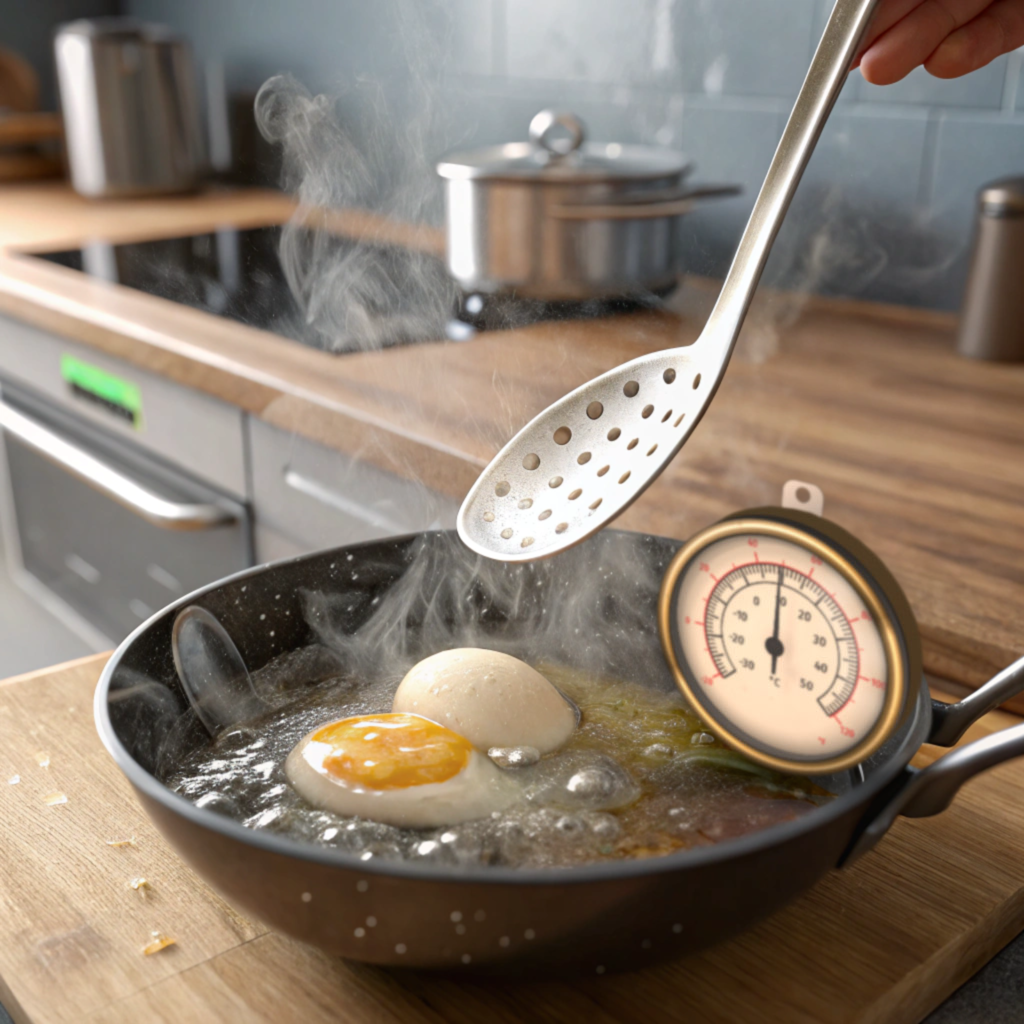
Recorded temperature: 10 °C
